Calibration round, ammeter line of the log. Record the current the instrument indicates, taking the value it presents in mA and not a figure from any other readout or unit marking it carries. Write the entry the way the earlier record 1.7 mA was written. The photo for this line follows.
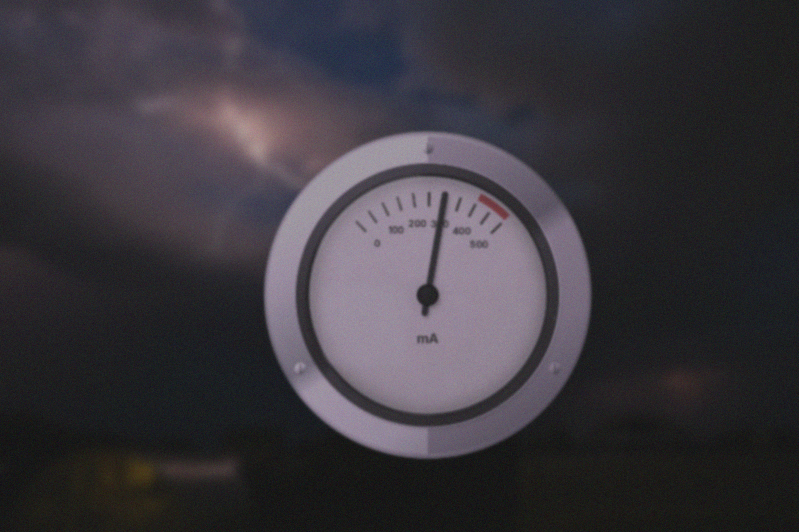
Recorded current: 300 mA
